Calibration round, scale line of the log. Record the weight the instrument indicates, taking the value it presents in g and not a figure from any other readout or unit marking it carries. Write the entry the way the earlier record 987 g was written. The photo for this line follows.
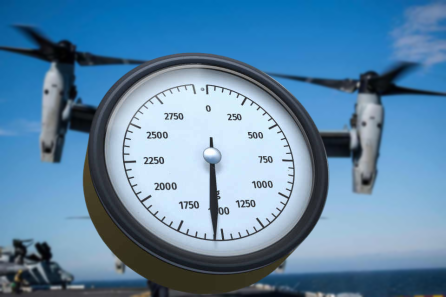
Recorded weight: 1550 g
